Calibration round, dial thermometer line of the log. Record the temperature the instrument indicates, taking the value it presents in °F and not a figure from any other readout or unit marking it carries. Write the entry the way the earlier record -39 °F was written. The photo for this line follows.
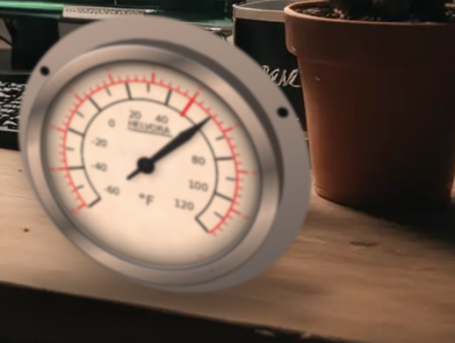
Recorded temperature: 60 °F
